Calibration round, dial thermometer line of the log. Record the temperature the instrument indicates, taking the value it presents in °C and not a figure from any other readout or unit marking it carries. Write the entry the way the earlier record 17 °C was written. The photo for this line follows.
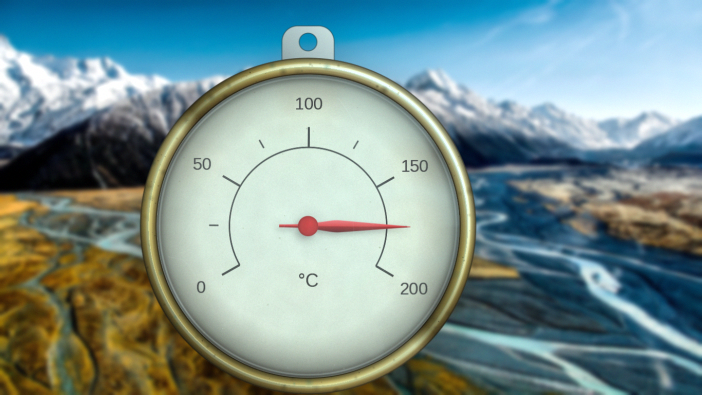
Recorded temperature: 175 °C
